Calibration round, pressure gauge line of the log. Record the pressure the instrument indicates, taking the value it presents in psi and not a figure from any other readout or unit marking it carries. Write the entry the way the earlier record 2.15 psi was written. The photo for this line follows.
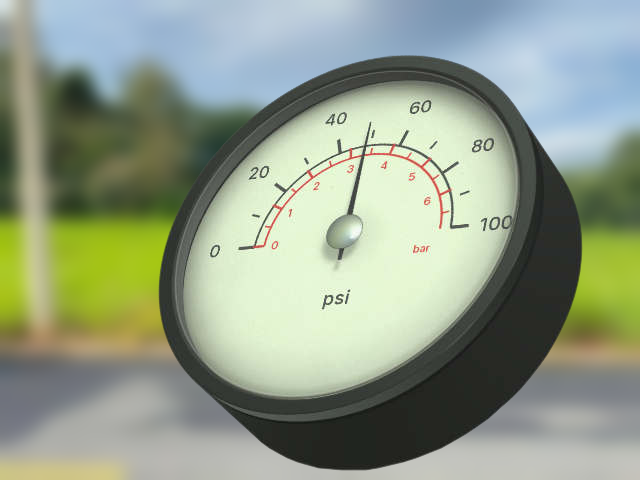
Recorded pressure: 50 psi
